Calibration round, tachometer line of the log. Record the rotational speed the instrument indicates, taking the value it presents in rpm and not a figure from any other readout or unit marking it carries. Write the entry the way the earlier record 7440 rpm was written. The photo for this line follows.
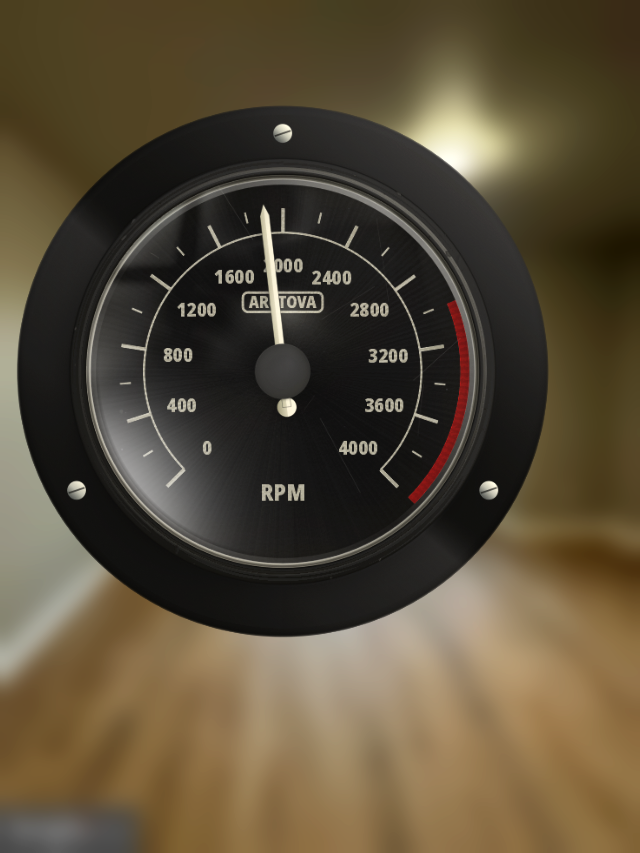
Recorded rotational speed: 1900 rpm
